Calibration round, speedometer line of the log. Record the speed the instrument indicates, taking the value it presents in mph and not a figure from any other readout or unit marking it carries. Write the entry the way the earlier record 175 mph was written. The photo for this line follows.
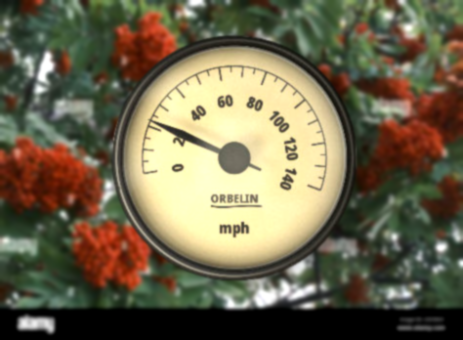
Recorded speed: 22.5 mph
